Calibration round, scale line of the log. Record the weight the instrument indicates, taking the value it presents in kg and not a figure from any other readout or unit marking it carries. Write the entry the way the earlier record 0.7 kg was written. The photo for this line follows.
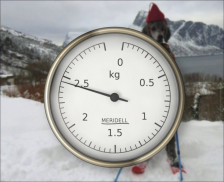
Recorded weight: 2.45 kg
